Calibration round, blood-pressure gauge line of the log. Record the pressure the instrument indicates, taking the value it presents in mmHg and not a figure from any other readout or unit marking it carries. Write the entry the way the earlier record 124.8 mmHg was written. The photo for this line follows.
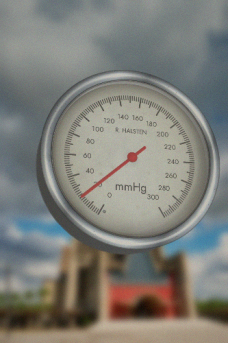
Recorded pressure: 20 mmHg
